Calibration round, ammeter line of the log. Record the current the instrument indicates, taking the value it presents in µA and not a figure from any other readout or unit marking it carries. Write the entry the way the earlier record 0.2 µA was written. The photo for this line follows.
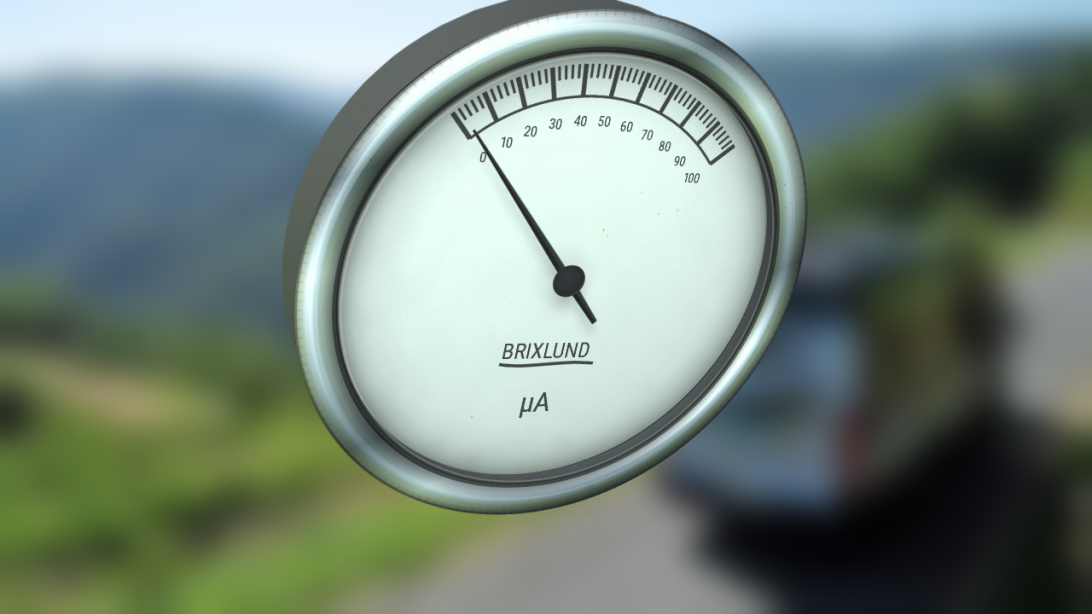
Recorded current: 2 µA
